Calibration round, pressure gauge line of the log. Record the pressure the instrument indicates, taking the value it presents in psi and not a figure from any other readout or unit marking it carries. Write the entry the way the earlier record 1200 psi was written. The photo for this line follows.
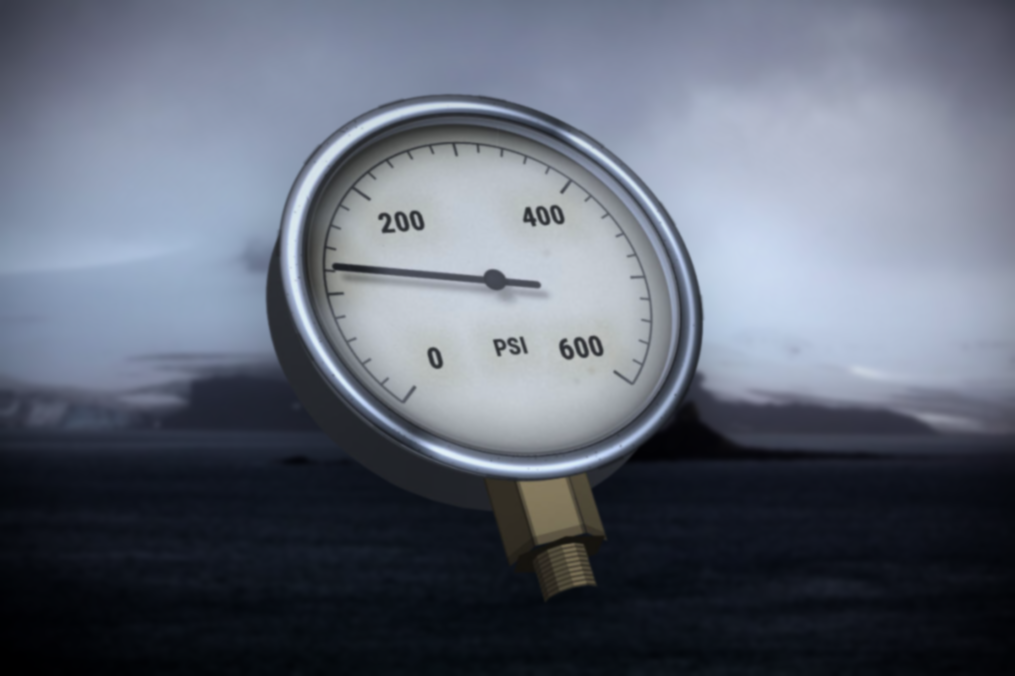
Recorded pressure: 120 psi
